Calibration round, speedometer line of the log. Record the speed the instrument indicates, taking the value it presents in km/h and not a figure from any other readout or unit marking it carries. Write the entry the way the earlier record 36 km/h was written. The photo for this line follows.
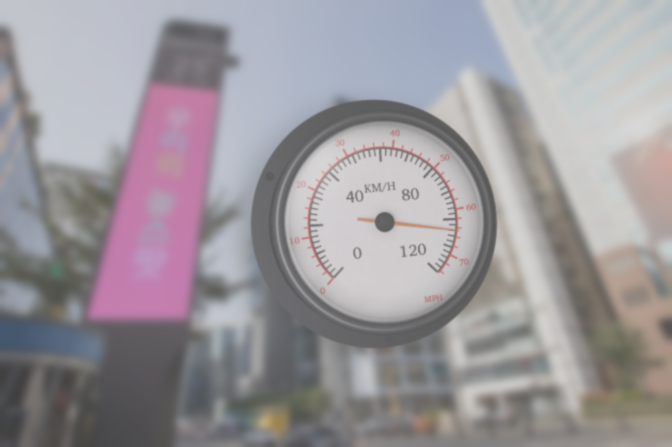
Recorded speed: 104 km/h
